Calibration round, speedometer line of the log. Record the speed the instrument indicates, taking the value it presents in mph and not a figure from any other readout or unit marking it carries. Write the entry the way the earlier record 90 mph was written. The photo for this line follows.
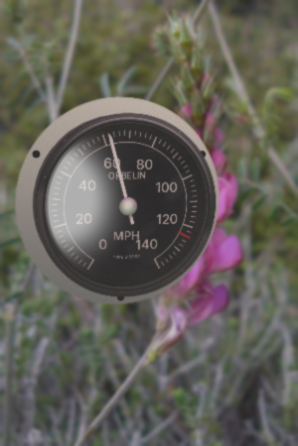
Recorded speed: 62 mph
